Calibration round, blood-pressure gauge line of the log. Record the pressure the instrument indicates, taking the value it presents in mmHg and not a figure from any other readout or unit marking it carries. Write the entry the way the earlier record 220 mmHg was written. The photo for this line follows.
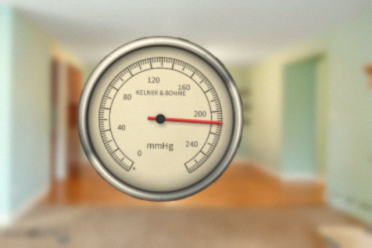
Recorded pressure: 210 mmHg
